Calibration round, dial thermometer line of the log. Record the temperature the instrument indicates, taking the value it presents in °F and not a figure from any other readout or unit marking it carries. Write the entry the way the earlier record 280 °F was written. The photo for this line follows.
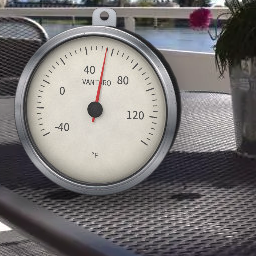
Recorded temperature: 56 °F
